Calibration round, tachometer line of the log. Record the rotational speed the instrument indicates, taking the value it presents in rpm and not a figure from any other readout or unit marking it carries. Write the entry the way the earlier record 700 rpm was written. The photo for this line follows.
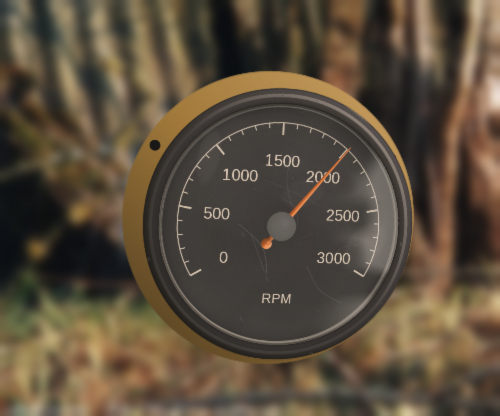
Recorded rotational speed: 2000 rpm
